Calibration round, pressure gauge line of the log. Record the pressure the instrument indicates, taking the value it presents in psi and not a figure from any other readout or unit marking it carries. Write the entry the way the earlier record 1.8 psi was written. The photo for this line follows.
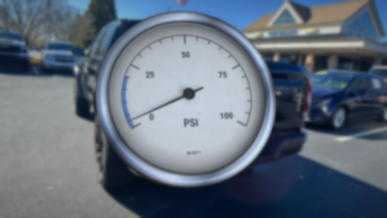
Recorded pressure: 2.5 psi
